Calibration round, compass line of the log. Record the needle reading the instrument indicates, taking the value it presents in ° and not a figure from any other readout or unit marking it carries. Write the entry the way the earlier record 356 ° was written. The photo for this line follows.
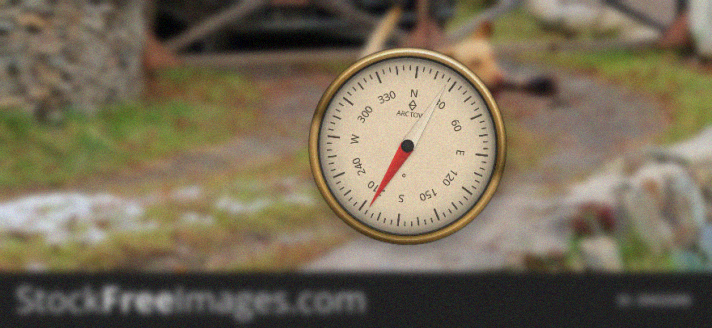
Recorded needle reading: 205 °
